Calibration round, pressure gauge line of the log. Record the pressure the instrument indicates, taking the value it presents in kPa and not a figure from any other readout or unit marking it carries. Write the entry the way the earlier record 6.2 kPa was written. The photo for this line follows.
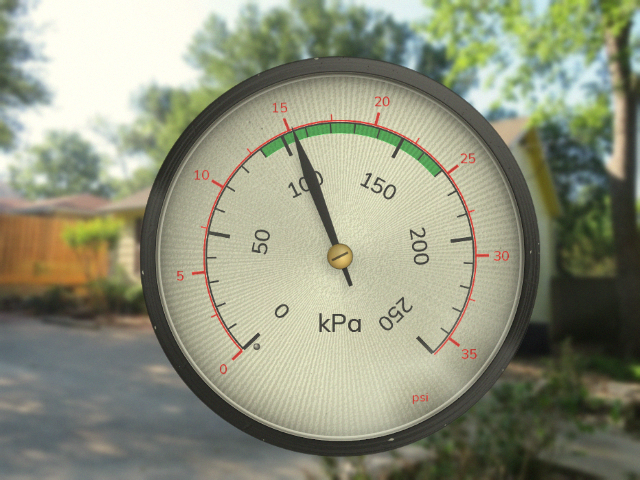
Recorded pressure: 105 kPa
